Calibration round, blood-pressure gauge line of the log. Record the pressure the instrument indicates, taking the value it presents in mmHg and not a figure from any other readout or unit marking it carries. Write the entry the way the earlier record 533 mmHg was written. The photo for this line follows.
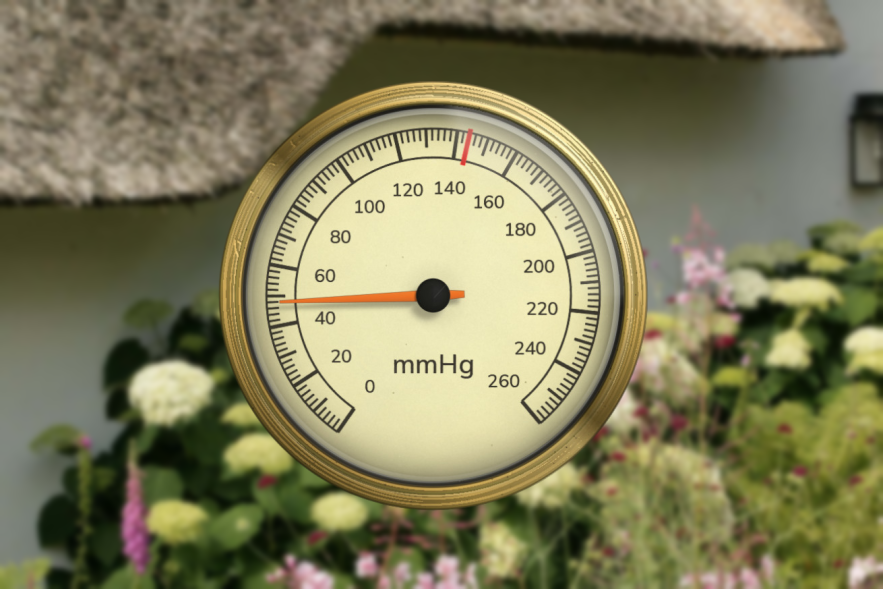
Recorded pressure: 48 mmHg
